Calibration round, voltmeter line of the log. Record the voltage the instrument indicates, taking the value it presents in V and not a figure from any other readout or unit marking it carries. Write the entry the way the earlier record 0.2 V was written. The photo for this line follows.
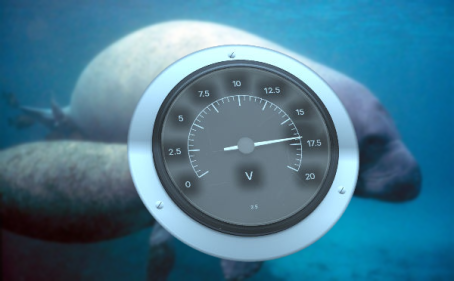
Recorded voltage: 17 V
